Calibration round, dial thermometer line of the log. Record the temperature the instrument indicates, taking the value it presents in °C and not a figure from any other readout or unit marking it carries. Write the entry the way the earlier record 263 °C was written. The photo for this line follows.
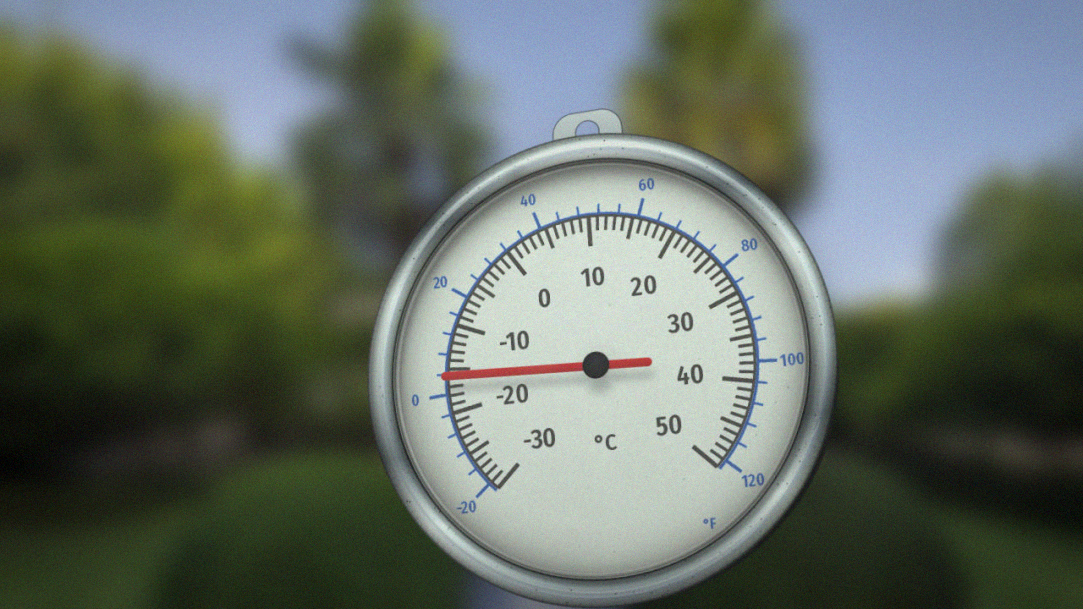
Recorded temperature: -16 °C
